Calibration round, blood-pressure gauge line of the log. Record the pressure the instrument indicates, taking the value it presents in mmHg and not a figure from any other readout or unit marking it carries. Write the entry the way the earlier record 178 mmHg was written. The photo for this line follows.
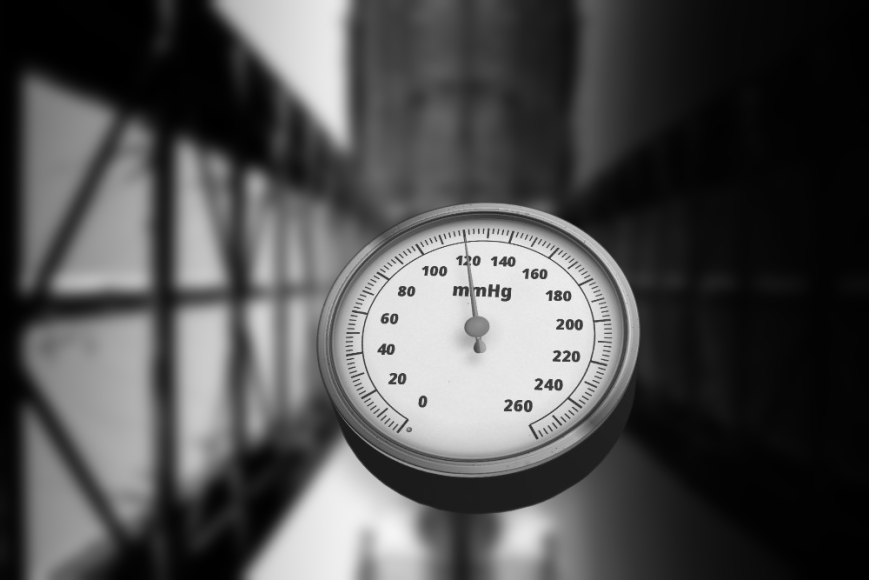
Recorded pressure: 120 mmHg
